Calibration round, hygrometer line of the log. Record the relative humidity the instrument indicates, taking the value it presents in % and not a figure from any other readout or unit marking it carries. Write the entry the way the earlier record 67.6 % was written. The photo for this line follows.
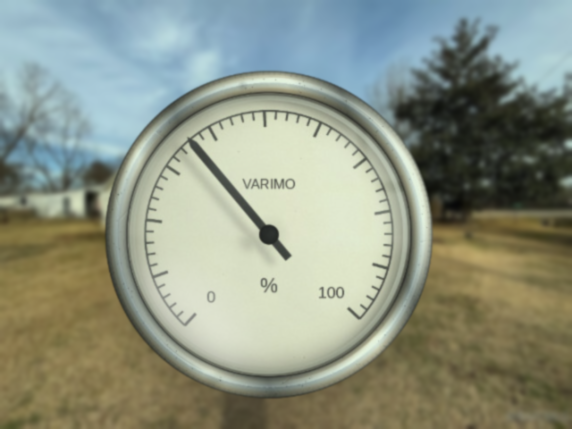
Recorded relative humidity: 36 %
